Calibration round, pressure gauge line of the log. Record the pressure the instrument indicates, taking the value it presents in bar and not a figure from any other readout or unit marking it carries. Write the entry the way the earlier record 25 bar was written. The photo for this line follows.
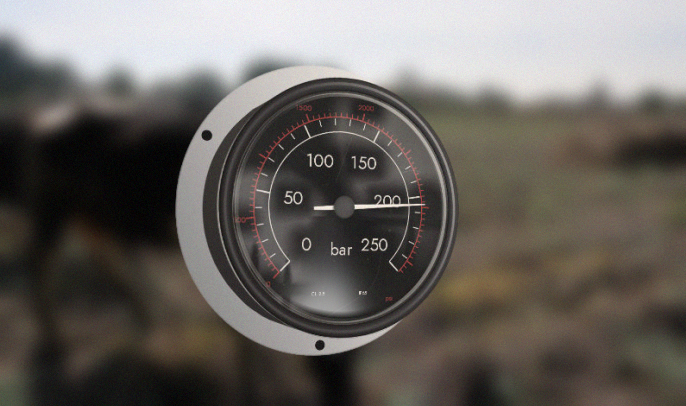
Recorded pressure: 205 bar
